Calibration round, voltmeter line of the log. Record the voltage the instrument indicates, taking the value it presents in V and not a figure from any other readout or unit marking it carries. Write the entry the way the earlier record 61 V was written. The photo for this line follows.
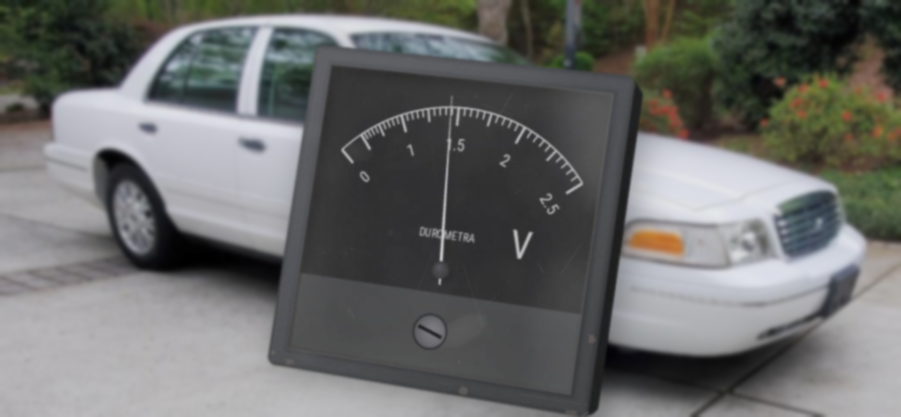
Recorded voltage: 1.45 V
